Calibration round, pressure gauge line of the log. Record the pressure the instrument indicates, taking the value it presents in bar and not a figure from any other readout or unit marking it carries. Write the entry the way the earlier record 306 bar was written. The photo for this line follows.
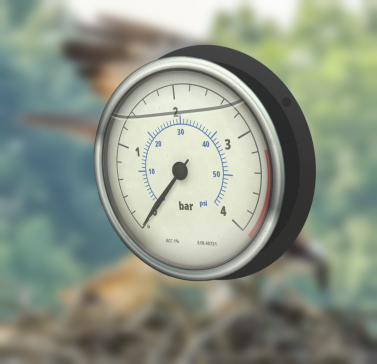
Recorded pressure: 0 bar
